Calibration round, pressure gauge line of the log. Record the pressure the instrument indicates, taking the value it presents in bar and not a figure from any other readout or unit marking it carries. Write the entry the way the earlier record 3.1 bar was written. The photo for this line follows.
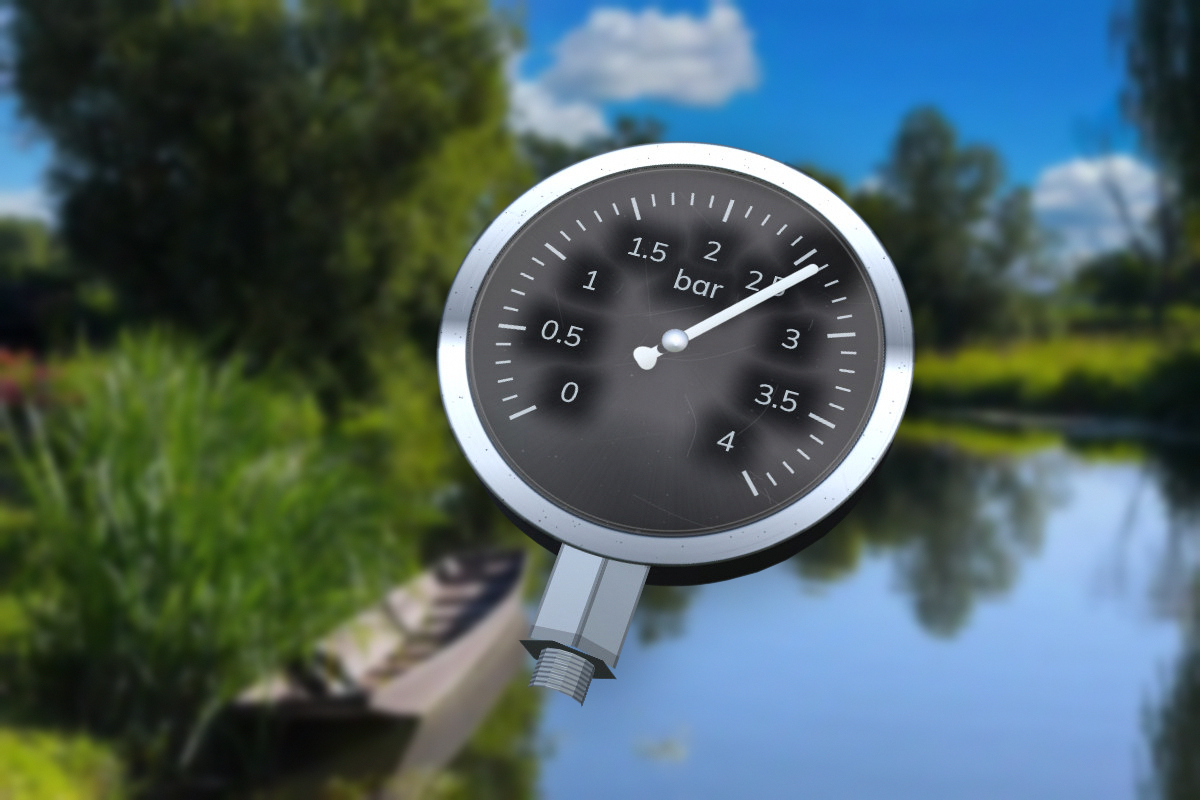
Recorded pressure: 2.6 bar
